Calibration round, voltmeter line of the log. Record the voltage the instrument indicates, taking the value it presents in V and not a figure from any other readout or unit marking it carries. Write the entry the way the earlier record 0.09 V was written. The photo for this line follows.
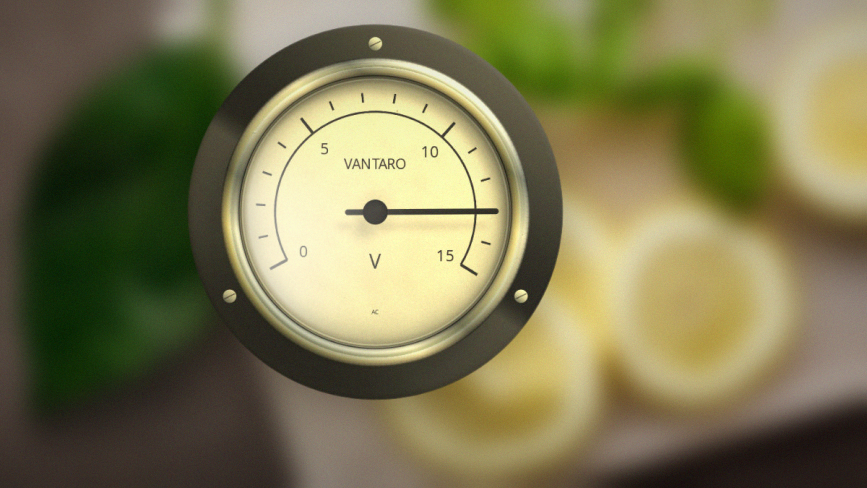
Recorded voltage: 13 V
